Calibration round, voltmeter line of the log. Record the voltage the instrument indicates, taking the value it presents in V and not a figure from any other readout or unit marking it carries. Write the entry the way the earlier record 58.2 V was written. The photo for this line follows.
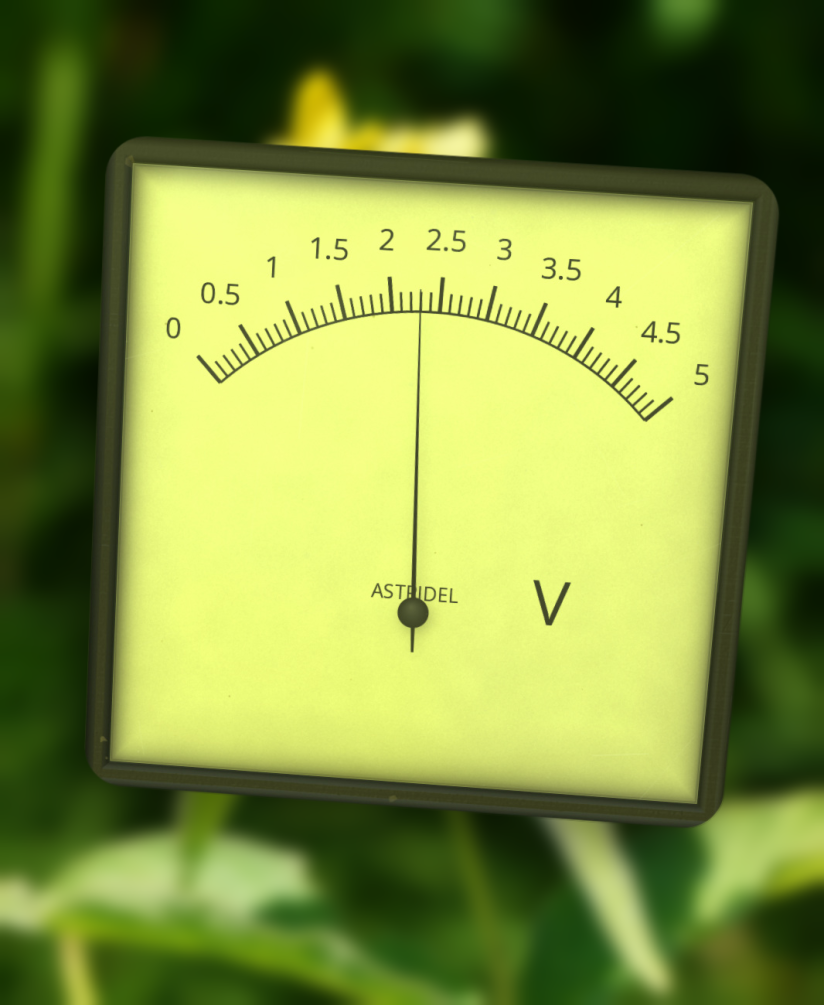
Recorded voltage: 2.3 V
